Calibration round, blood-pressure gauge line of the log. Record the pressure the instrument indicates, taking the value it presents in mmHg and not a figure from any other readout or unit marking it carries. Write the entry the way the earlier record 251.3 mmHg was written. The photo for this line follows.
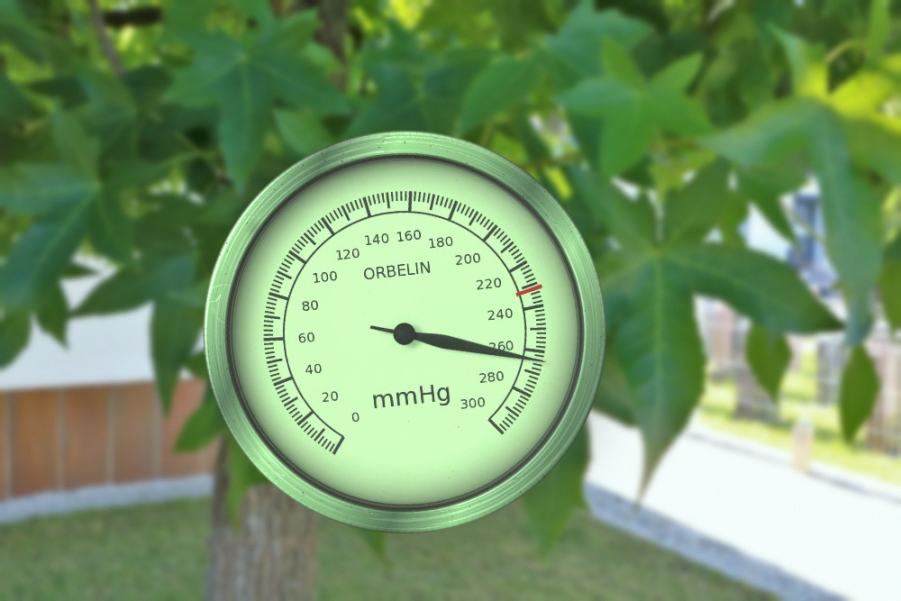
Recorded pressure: 264 mmHg
